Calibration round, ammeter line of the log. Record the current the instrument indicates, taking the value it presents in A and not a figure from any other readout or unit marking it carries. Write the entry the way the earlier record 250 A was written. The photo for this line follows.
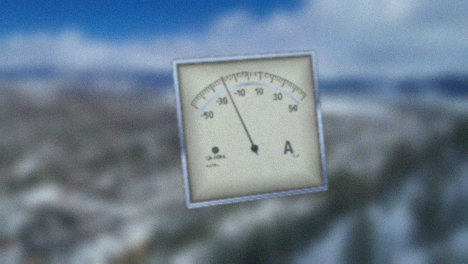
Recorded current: -20 A
